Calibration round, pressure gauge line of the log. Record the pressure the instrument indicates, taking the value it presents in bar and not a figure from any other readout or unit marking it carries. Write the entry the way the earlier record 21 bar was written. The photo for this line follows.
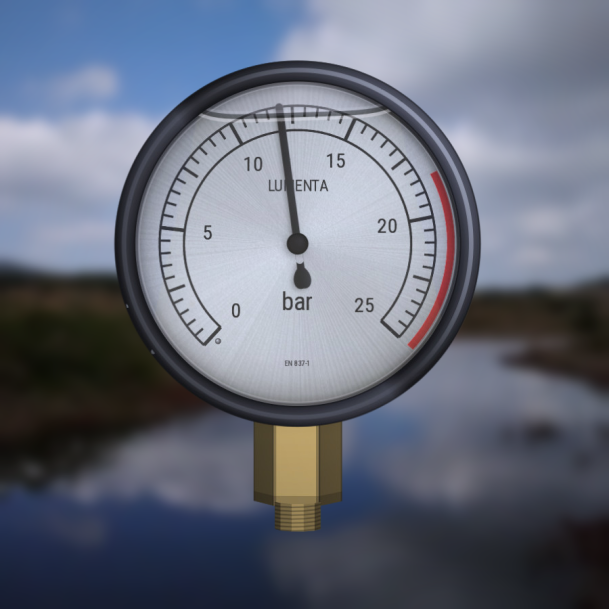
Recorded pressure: 12 bar
